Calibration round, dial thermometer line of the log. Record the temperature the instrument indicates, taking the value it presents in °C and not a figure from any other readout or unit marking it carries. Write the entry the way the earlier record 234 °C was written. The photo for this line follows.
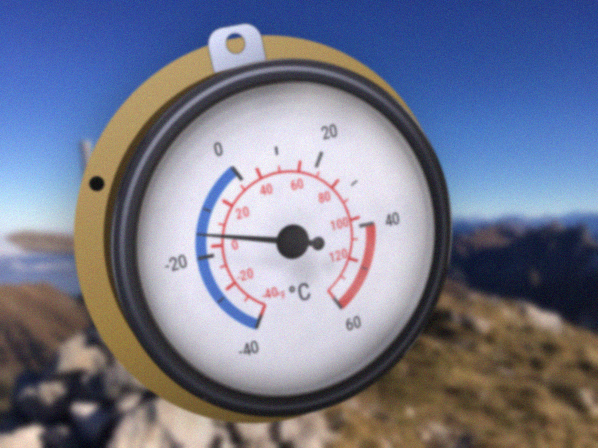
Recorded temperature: -15 °C
